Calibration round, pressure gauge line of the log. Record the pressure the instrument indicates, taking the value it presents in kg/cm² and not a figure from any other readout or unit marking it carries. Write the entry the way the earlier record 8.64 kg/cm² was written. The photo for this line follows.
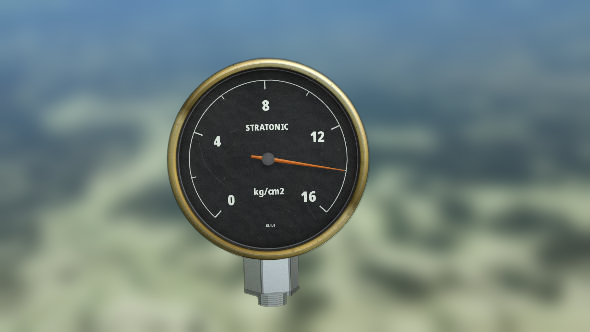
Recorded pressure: 14 kg/cm²
